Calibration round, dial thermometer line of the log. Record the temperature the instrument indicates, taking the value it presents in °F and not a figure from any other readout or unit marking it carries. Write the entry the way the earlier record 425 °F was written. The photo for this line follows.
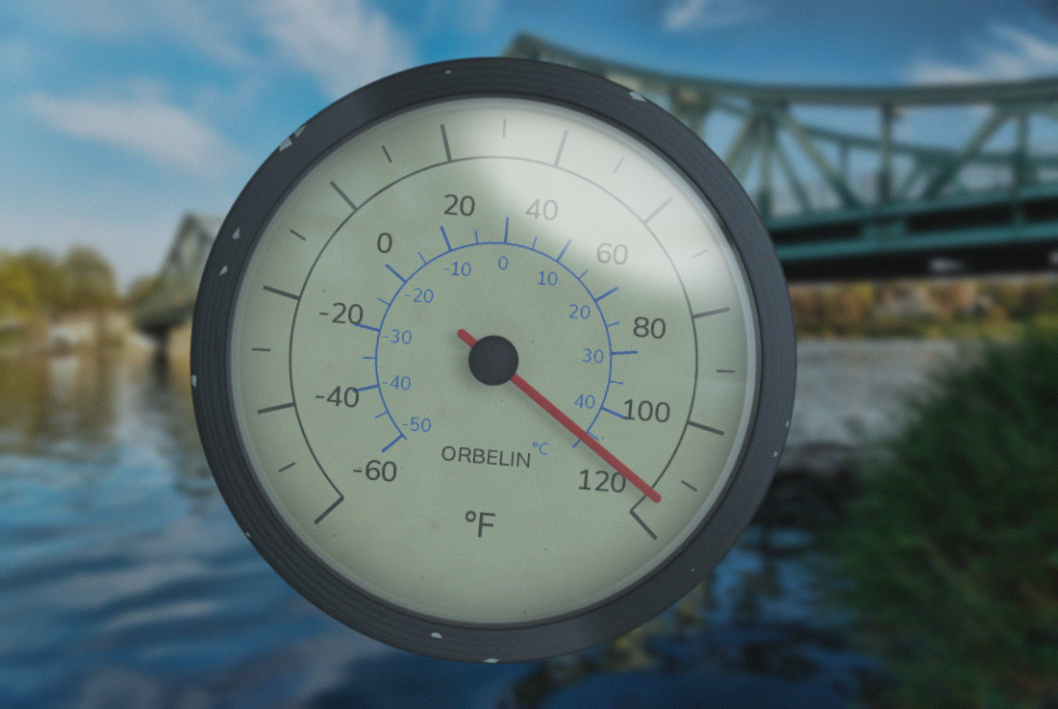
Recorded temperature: 115 °F
